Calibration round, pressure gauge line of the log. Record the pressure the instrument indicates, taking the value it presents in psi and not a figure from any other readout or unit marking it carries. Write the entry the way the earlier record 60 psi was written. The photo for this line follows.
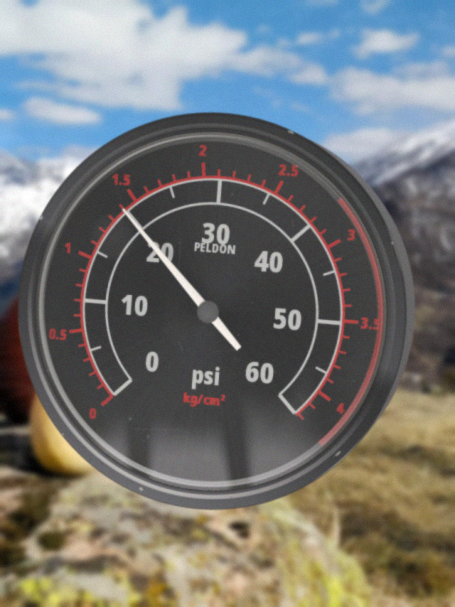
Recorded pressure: 20 psi
